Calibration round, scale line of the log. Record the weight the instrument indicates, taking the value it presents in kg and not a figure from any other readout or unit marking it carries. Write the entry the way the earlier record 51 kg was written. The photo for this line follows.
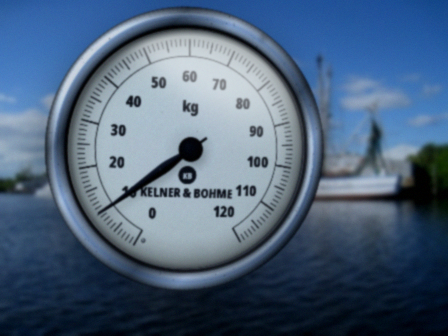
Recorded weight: 10 kg
